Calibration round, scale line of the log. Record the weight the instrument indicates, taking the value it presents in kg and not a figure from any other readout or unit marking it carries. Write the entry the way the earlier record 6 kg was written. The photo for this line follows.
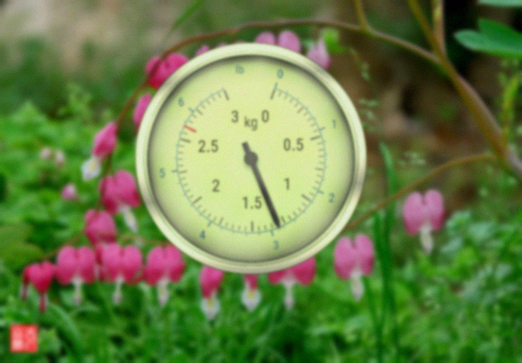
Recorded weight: 1.3 kg
